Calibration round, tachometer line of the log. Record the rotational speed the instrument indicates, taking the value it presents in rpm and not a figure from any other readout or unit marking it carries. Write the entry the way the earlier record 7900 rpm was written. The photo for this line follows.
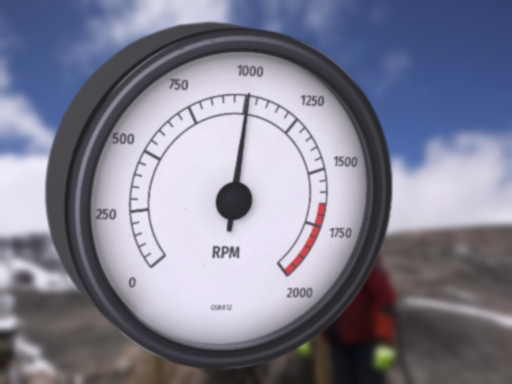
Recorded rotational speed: 1000 rpm
